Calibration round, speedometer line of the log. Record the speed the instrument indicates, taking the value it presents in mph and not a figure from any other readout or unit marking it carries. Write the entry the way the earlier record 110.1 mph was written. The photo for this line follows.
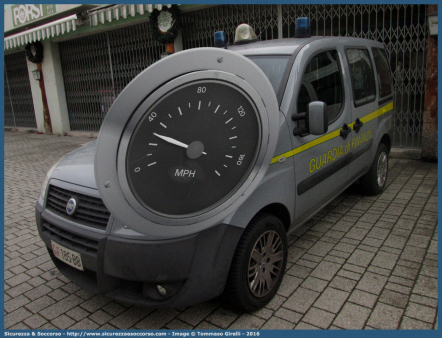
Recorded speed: 30 mph
